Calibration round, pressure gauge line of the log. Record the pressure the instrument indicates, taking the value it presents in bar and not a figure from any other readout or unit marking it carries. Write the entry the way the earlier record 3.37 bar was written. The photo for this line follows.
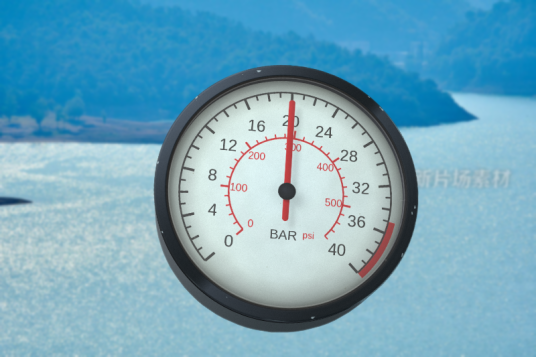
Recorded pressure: 20 bar
